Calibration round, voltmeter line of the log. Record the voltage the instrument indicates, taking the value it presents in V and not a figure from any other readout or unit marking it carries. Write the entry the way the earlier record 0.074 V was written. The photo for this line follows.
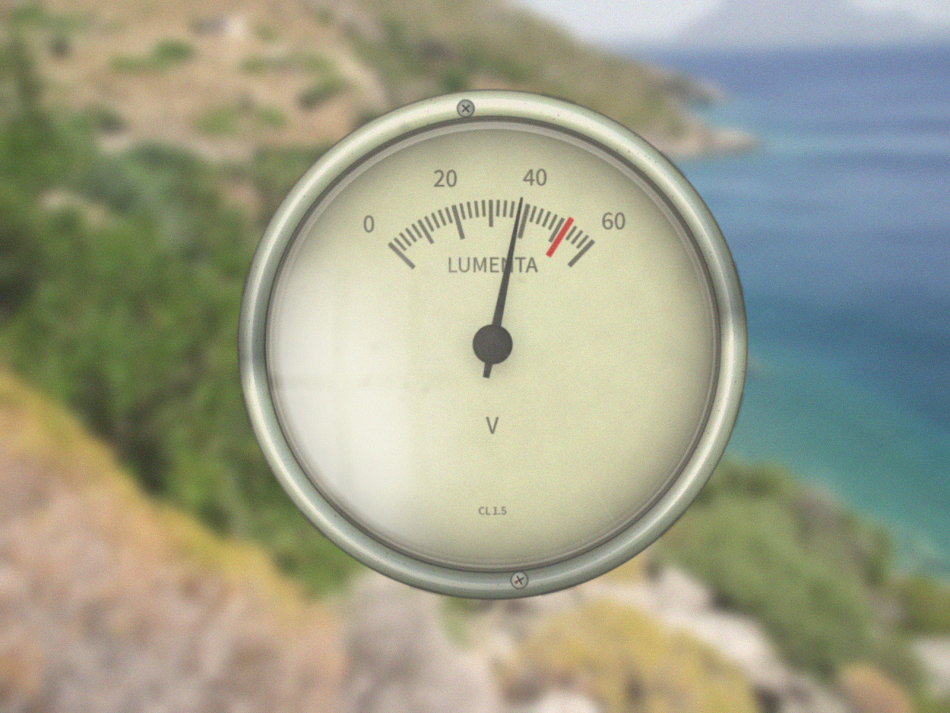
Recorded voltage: 38 V
